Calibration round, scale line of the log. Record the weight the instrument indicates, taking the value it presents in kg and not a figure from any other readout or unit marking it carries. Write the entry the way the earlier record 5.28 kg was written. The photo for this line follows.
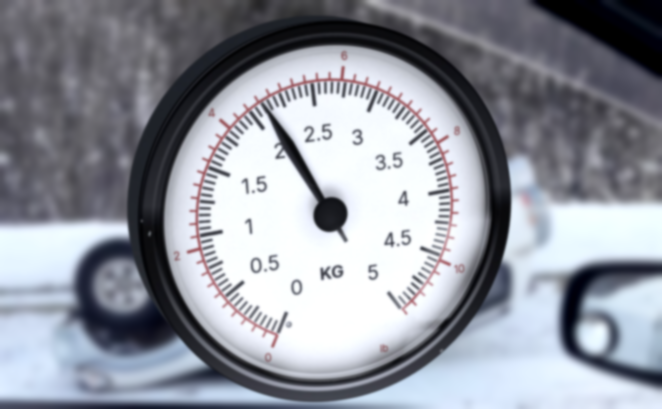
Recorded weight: 2.1 kg
